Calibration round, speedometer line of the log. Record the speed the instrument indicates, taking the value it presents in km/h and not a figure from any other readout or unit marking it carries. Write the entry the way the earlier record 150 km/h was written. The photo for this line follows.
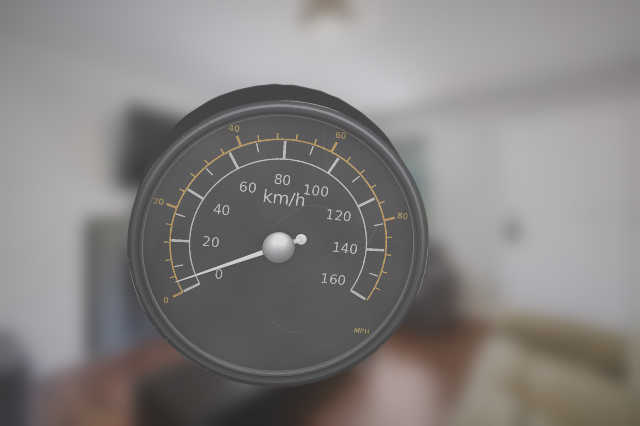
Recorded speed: 5 km/h
